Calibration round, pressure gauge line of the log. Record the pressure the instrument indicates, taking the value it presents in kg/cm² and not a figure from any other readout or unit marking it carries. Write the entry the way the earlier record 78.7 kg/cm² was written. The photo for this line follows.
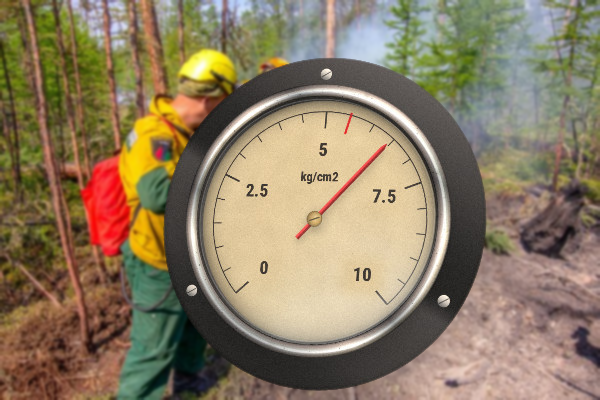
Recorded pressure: 6.5 kg/cm²
